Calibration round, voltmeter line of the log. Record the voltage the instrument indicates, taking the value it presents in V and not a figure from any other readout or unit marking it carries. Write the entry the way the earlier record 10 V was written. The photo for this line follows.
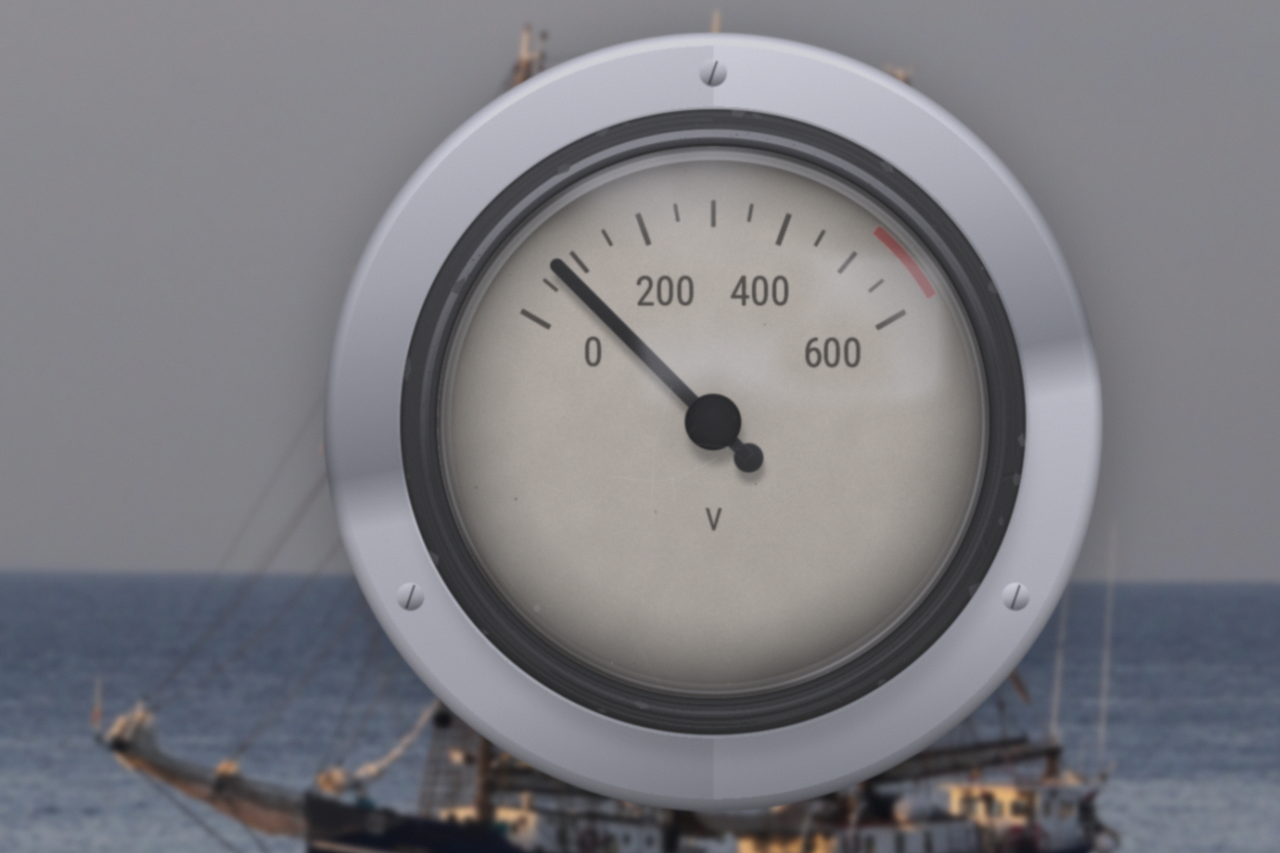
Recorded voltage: 75 V
